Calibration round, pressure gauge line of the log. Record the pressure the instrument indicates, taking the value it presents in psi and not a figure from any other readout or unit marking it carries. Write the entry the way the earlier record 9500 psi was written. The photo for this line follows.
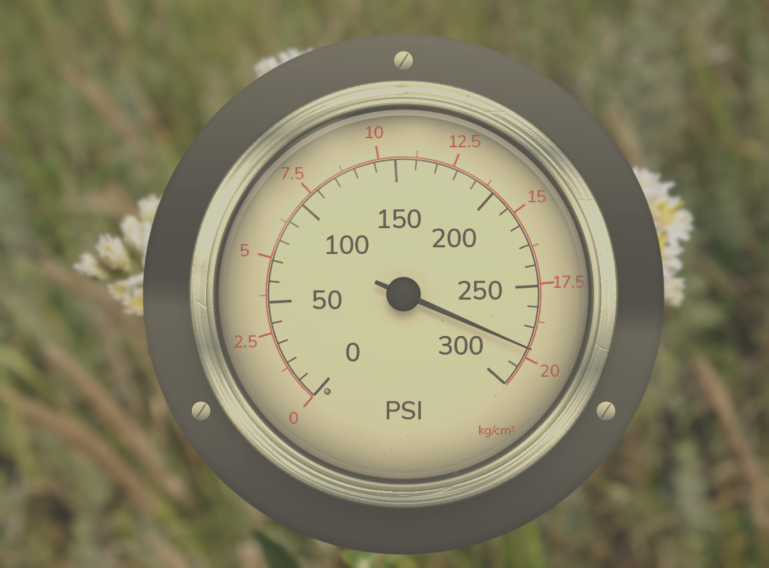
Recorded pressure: 280 psi
